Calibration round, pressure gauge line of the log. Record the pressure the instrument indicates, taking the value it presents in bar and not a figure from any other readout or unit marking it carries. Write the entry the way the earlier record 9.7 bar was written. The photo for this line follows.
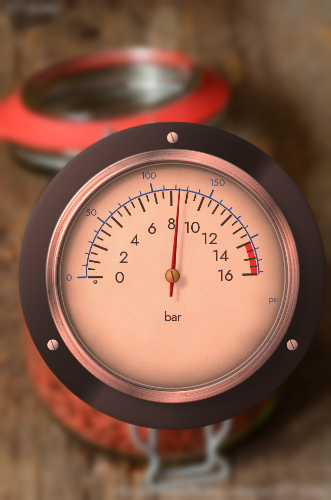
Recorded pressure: 8.5 bar
